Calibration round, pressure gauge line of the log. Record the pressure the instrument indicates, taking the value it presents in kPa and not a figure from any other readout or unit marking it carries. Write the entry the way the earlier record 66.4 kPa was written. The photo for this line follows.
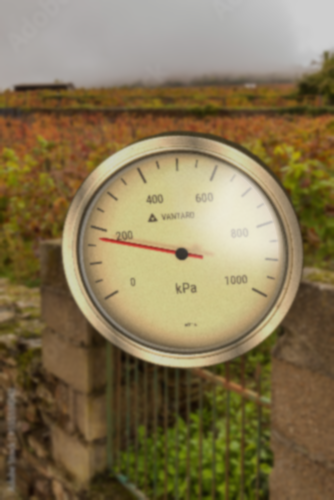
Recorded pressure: 175 kPa
